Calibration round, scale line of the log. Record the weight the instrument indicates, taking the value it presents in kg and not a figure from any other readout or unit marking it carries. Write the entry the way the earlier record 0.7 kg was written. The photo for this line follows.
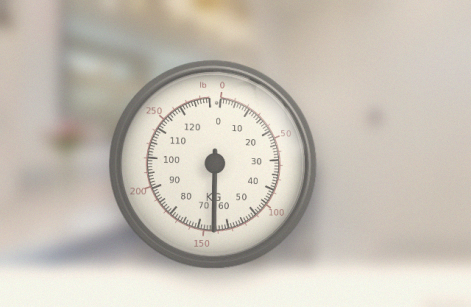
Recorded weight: 65 kg
